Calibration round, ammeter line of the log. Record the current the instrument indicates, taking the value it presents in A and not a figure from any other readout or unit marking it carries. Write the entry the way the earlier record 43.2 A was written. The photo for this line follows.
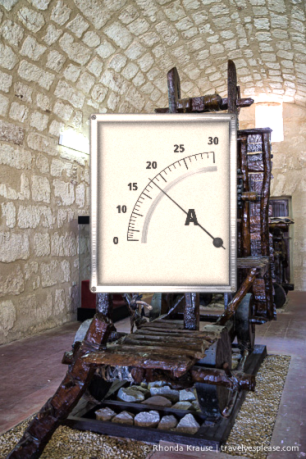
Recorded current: 18 A
